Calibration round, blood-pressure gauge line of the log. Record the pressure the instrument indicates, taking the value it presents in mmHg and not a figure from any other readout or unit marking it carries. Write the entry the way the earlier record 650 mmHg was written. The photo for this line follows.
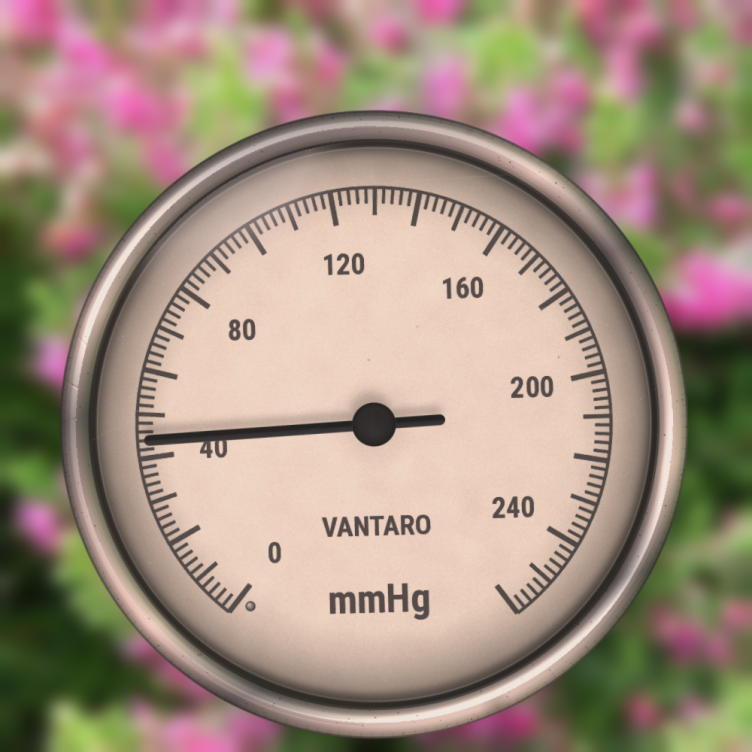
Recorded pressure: 44 mmHg
